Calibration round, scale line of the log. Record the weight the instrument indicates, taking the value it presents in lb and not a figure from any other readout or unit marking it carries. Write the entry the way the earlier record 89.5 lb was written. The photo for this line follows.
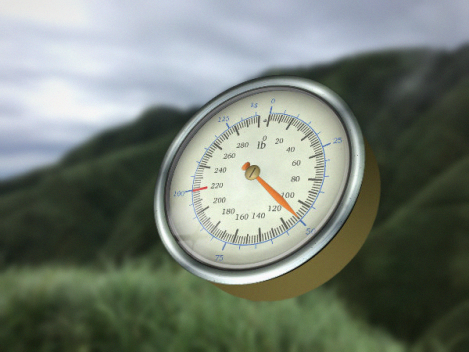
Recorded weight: 110 lb
